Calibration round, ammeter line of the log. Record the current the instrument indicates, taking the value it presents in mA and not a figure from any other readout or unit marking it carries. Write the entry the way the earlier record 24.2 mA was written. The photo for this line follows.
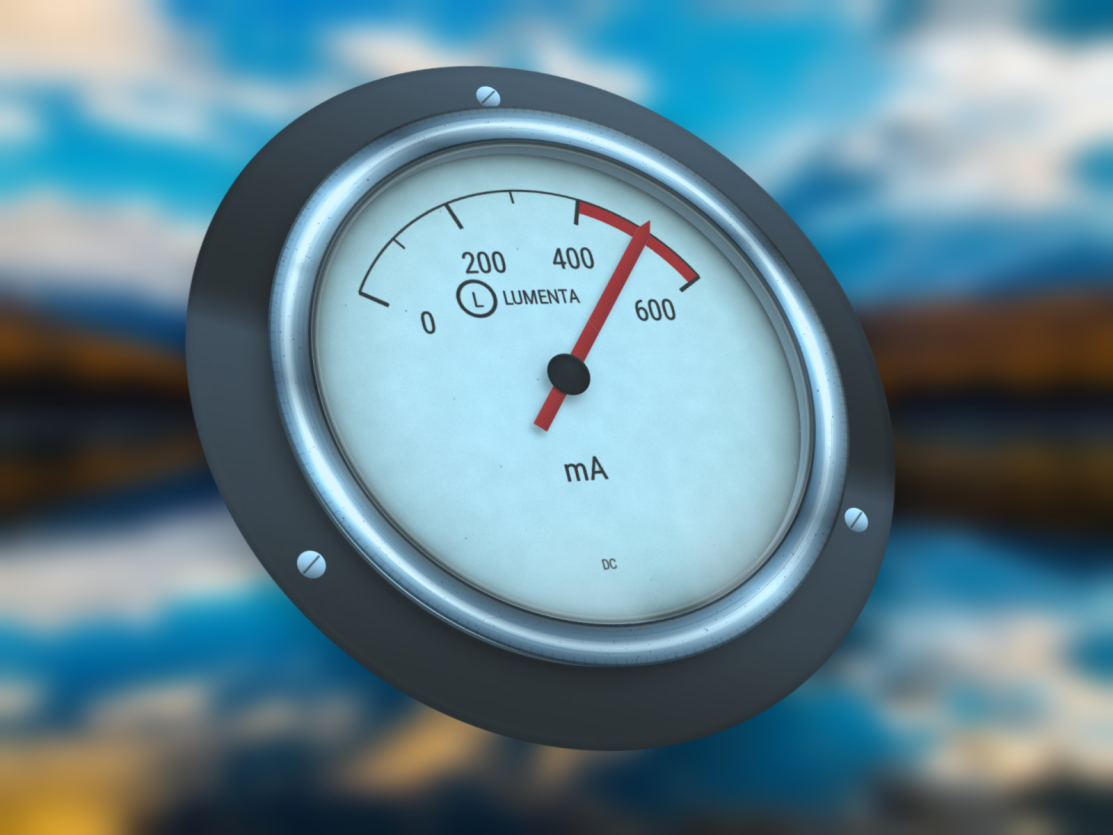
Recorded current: 500 mA
